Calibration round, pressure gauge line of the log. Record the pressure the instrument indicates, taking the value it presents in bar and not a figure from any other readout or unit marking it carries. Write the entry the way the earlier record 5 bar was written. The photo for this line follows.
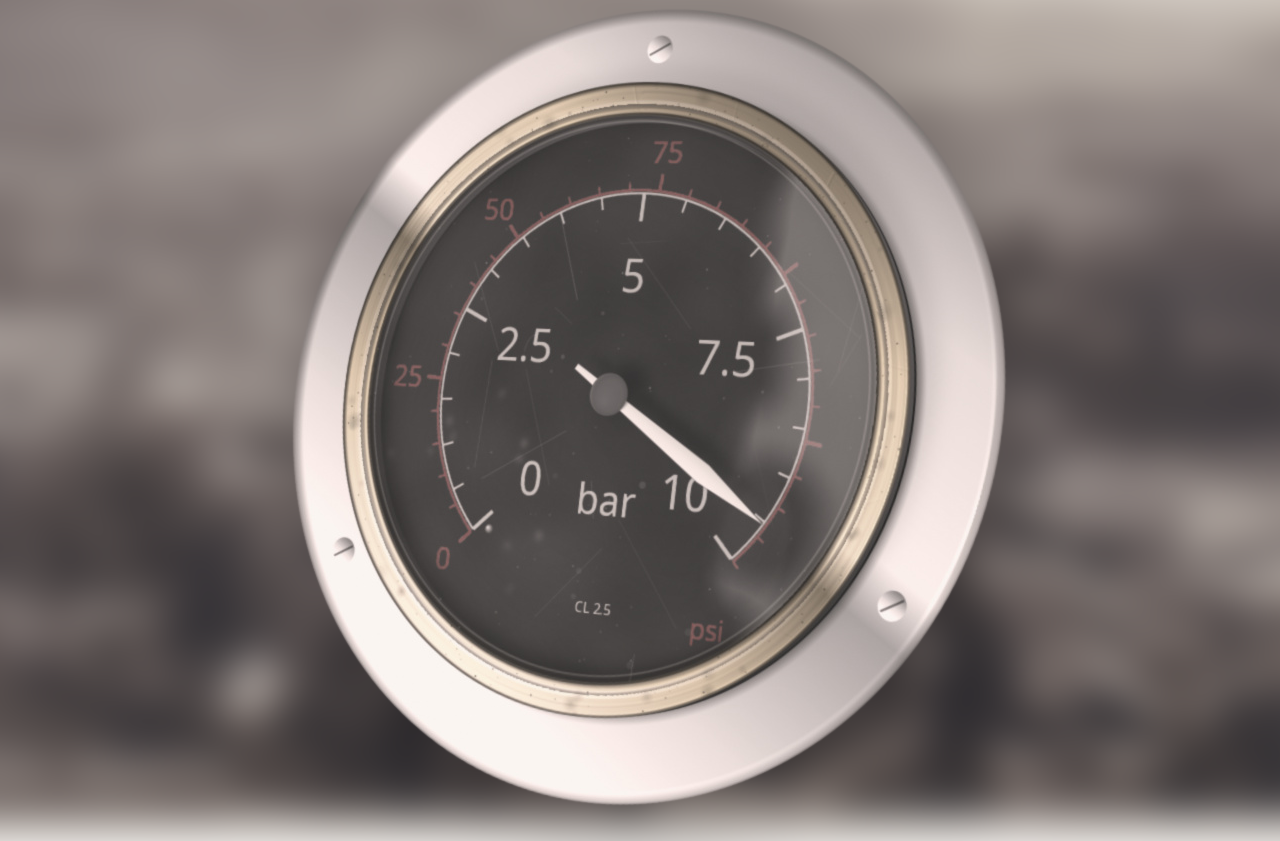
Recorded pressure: 9.5 bar
